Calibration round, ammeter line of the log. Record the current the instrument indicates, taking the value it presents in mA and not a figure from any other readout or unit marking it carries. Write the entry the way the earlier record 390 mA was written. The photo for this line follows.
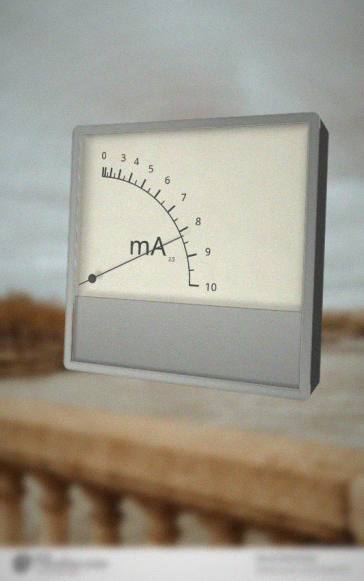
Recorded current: 8.25 mA
